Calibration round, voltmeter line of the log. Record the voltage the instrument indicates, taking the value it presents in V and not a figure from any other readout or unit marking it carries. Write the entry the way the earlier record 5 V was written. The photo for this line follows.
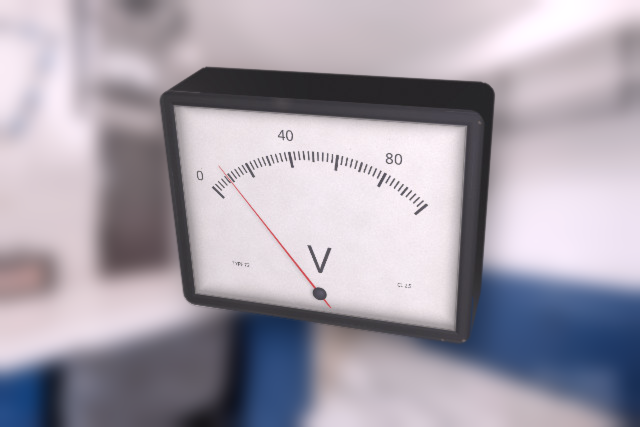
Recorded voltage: 10 V
